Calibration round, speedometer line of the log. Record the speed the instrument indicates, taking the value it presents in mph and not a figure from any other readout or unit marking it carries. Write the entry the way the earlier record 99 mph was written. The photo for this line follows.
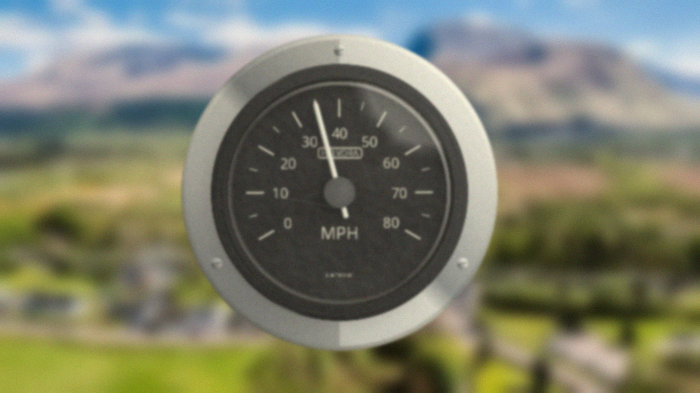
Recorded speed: 35 mph
